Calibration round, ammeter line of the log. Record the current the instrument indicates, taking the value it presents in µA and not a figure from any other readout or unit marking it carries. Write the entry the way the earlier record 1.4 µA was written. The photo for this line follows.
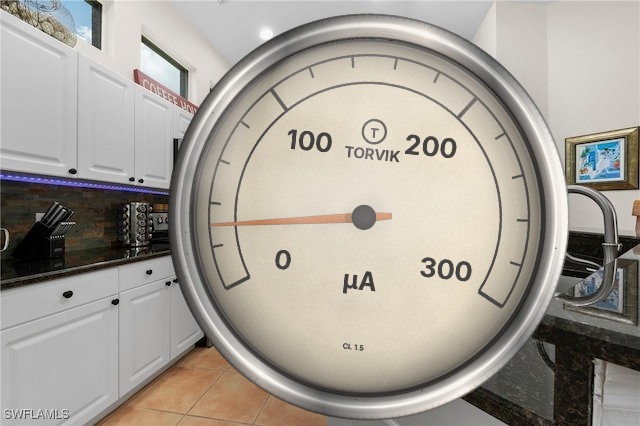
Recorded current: 30 µA
